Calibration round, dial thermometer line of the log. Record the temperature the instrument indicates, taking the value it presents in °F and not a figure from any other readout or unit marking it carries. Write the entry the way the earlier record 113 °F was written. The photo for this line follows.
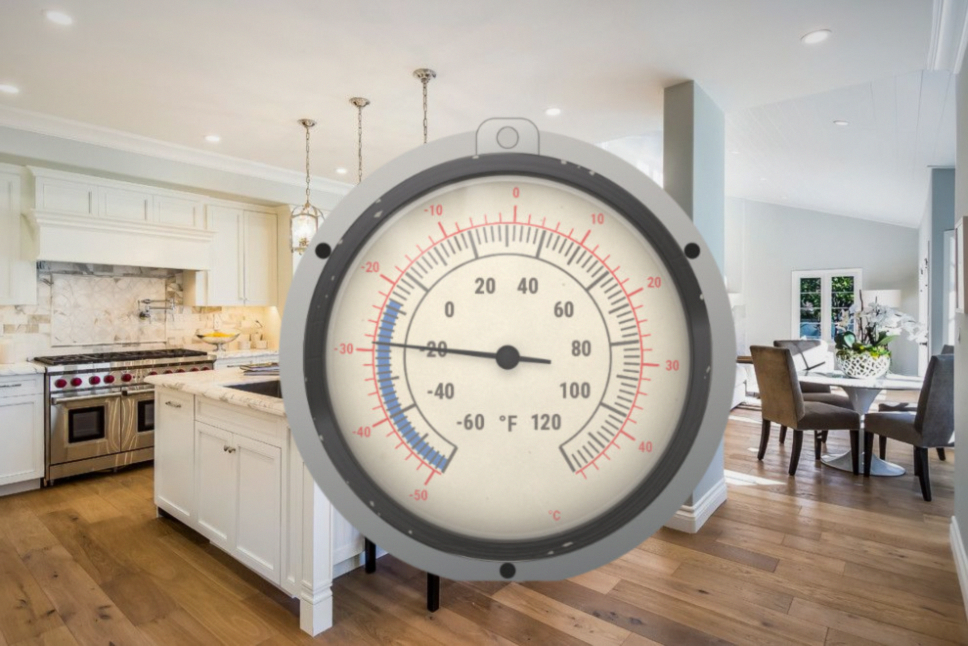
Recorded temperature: -20 °F
